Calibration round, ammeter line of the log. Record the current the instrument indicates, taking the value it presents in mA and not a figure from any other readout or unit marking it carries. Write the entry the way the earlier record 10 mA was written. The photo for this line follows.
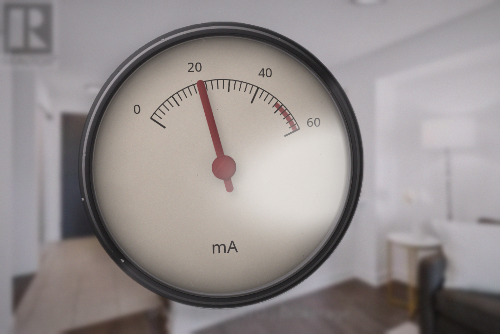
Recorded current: 20 mA
